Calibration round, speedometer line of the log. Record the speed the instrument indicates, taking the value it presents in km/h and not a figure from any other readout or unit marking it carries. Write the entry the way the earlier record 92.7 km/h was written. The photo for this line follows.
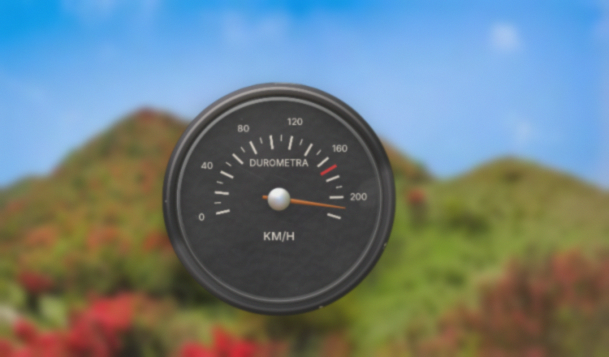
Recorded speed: 210 km/h
